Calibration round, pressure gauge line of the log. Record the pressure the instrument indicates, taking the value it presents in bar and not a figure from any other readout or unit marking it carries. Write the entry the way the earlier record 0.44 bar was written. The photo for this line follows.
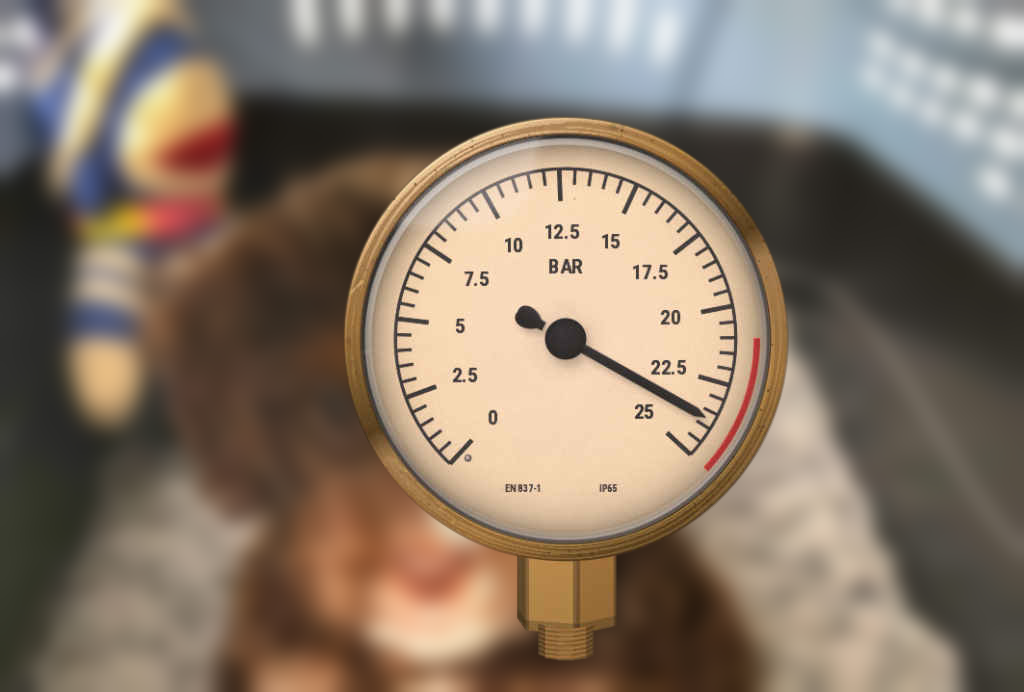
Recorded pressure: 23.75 bar
